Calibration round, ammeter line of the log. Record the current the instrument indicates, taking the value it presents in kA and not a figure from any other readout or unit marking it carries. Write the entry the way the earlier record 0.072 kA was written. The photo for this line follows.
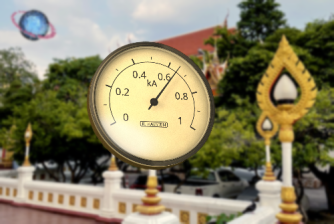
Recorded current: 0.65 kA
